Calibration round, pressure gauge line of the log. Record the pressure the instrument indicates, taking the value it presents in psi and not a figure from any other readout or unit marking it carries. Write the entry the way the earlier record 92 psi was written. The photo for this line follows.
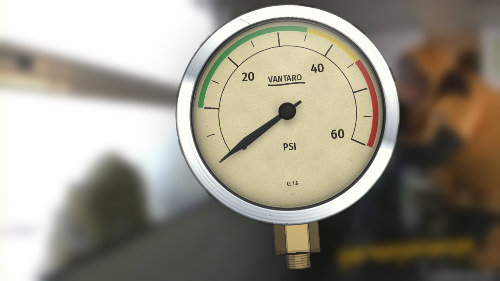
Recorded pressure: 0 psi
